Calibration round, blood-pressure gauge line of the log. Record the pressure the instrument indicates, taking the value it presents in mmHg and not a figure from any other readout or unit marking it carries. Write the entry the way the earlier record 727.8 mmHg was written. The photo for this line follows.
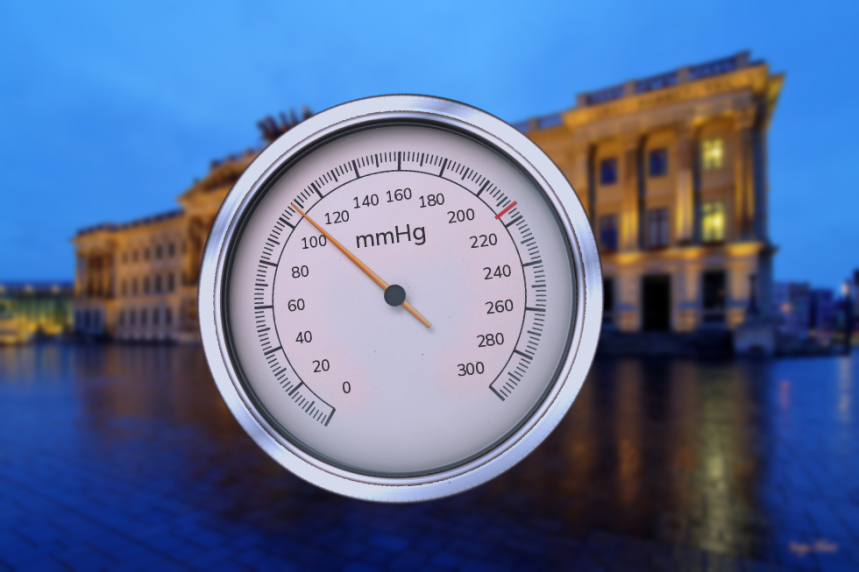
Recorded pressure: 108 mmHg
